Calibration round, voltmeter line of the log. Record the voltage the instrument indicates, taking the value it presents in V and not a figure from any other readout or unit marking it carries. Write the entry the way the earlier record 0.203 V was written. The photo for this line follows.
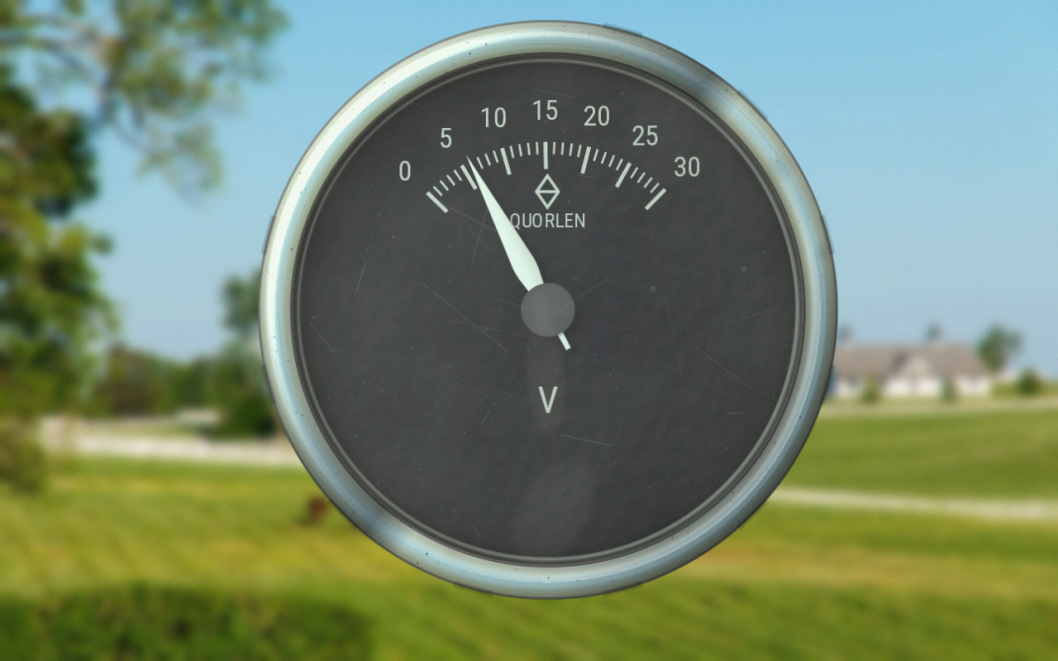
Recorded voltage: 6 V
